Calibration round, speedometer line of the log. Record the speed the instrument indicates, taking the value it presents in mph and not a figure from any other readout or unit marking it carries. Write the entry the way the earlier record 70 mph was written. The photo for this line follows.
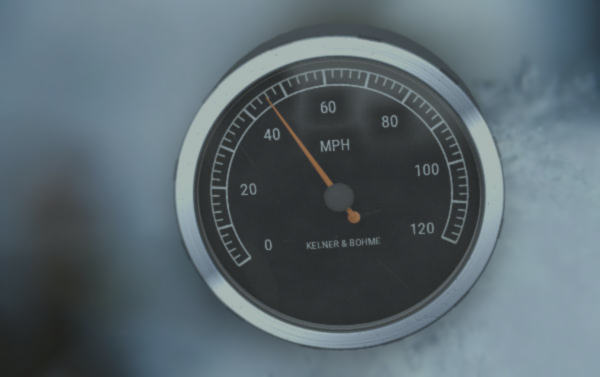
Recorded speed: 46 mph
